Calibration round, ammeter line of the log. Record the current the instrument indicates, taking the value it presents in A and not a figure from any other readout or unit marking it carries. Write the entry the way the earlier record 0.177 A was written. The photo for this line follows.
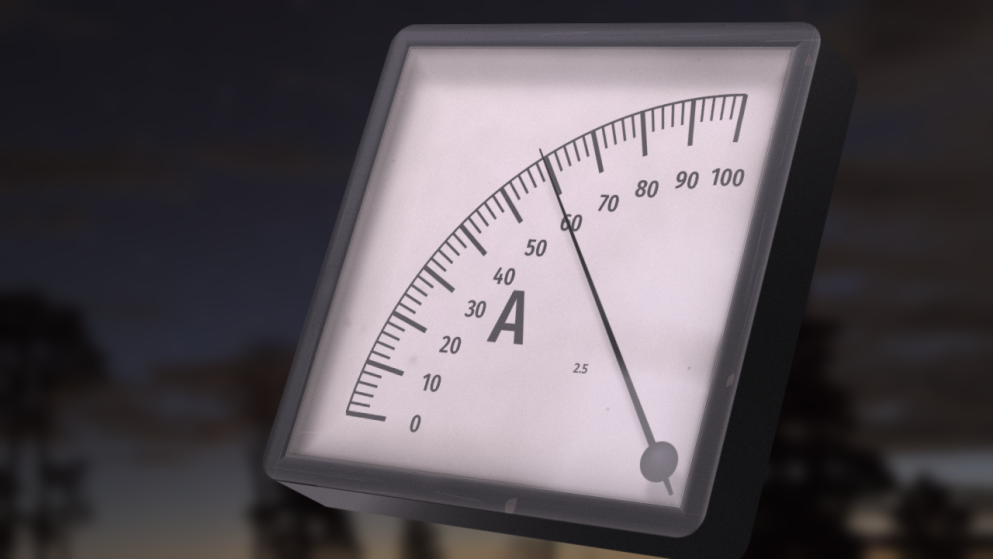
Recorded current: 60 A
